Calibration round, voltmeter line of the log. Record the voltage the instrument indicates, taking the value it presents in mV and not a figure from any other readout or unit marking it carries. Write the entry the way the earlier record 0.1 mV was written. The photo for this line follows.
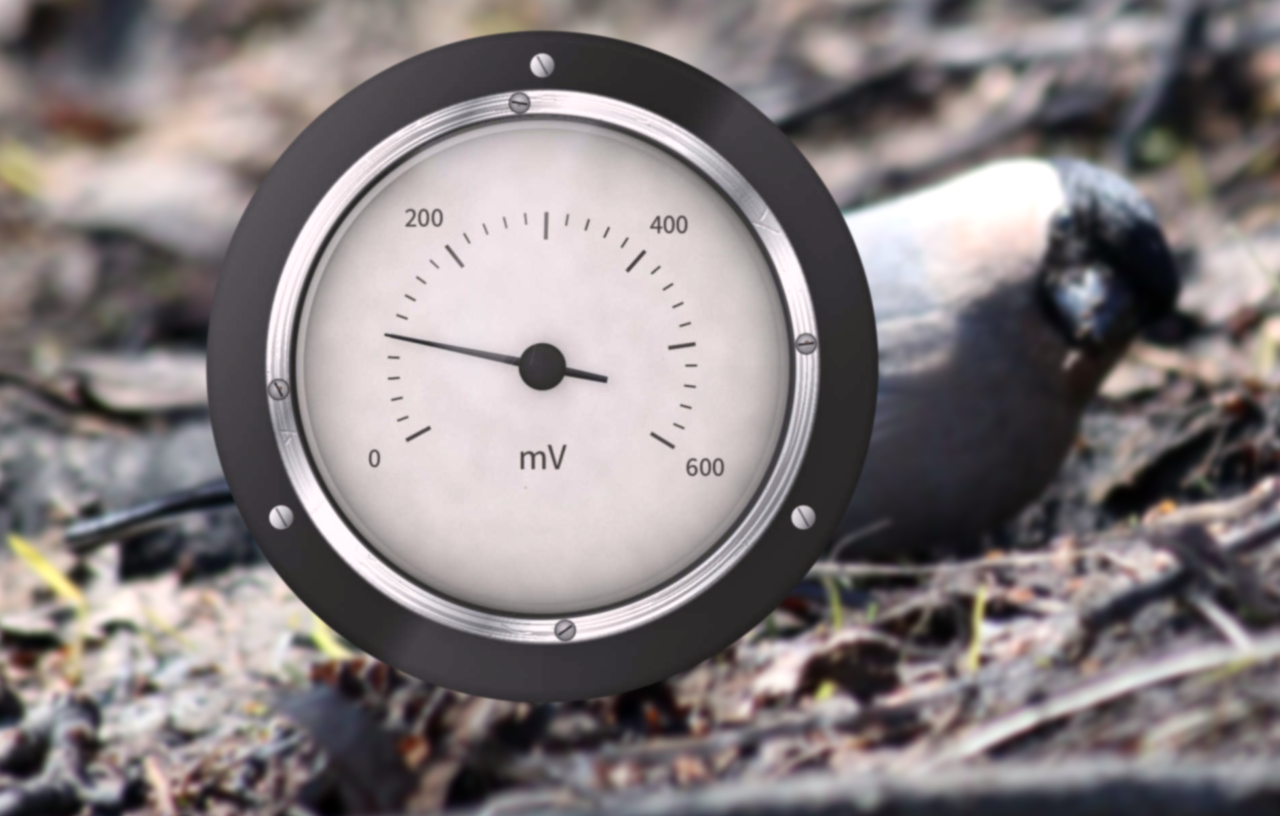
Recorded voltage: 100 mV
